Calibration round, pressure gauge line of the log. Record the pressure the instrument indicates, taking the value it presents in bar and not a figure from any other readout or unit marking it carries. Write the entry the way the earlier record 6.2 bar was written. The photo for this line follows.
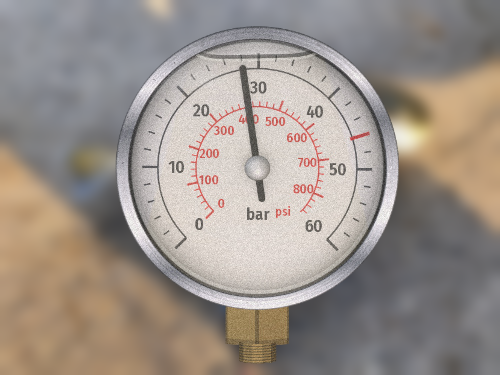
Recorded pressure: 28 bar
